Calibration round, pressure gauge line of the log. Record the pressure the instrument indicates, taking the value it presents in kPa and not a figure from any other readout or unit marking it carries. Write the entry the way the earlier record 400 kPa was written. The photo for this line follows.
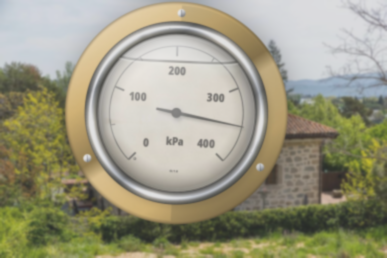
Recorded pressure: 350 kPa
